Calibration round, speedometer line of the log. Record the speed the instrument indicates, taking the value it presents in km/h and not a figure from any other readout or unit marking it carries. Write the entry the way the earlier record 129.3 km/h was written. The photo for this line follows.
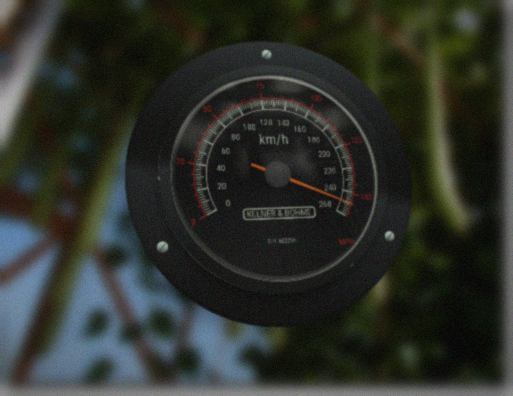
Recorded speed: 250 km/h
